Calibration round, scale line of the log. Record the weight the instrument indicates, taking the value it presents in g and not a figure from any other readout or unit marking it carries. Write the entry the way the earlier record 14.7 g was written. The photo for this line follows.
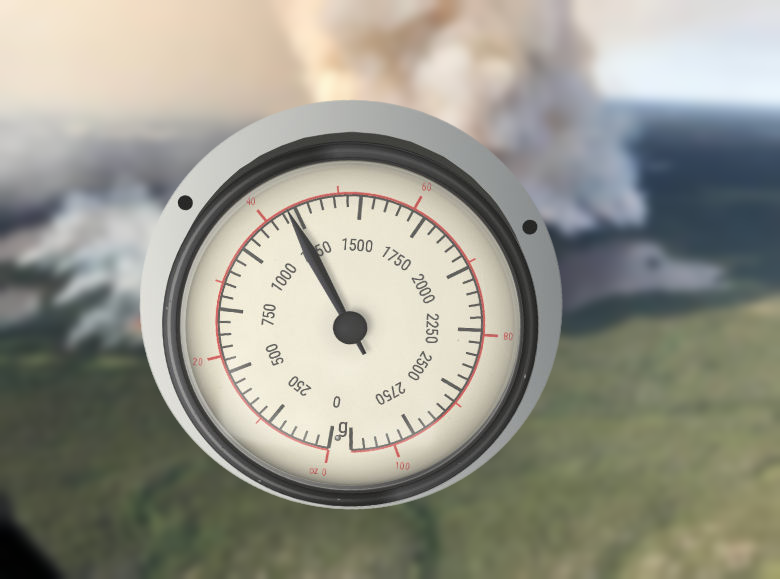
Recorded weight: 1225 g
